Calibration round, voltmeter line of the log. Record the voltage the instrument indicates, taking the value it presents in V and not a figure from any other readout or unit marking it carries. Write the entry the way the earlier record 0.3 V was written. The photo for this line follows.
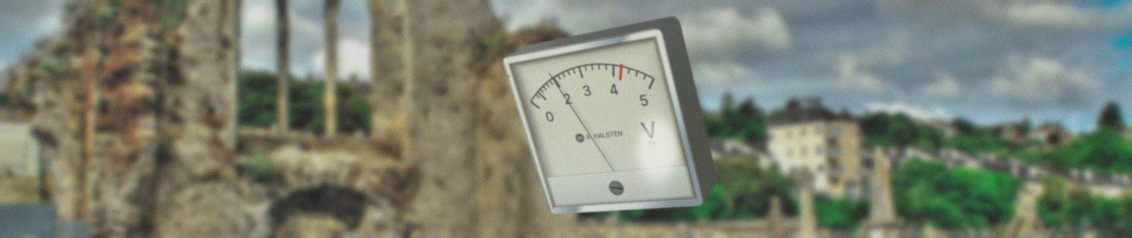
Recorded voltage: 2 V
